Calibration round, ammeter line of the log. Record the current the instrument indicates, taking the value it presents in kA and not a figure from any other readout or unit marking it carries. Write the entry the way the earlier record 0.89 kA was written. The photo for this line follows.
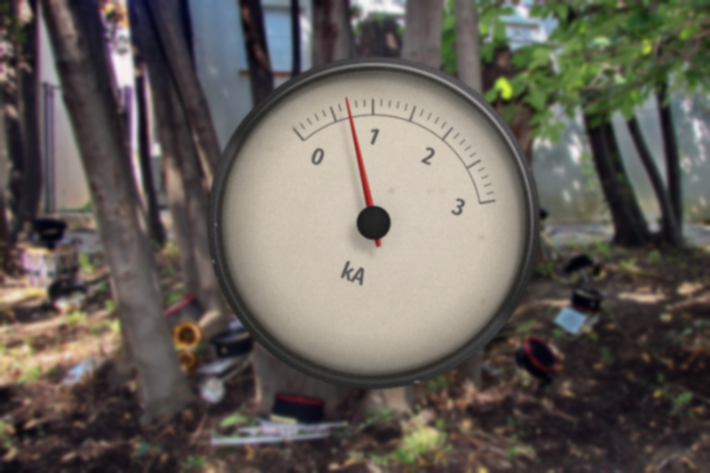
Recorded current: 0.7 kA
